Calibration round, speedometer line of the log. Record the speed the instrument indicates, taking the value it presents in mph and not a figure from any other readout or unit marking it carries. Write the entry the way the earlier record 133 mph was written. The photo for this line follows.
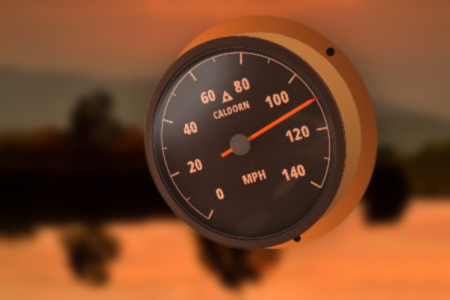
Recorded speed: 110 mph
